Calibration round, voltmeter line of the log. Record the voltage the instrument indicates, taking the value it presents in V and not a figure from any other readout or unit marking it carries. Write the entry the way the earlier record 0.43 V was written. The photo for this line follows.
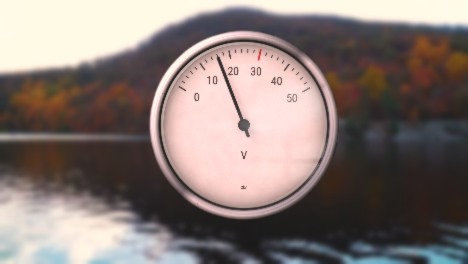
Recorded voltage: 16 V
